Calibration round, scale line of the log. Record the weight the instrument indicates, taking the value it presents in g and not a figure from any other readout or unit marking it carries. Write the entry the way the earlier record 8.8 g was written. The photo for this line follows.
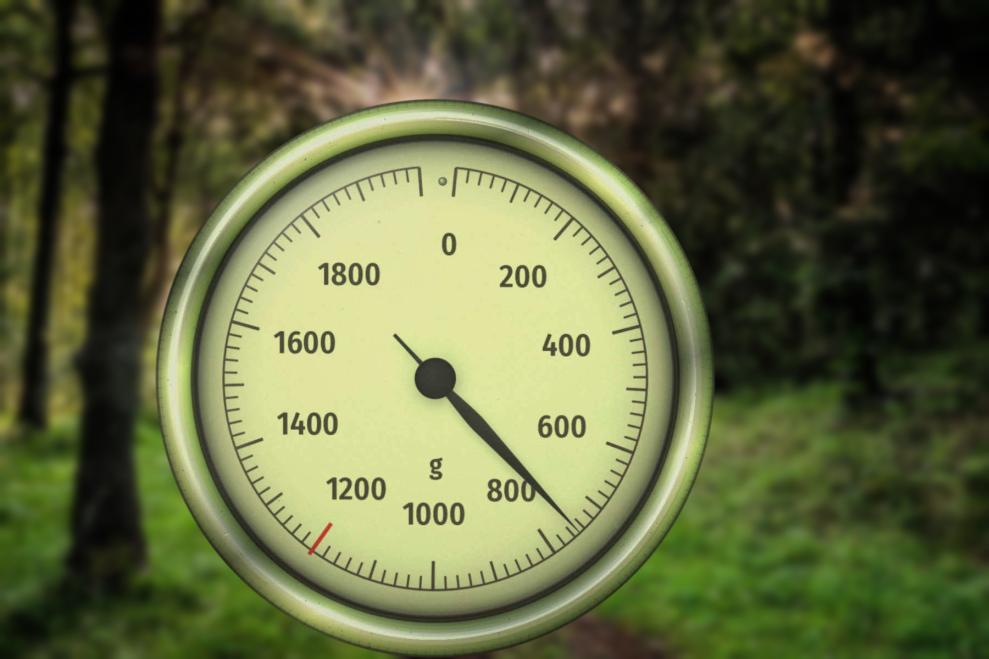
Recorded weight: 750 g
